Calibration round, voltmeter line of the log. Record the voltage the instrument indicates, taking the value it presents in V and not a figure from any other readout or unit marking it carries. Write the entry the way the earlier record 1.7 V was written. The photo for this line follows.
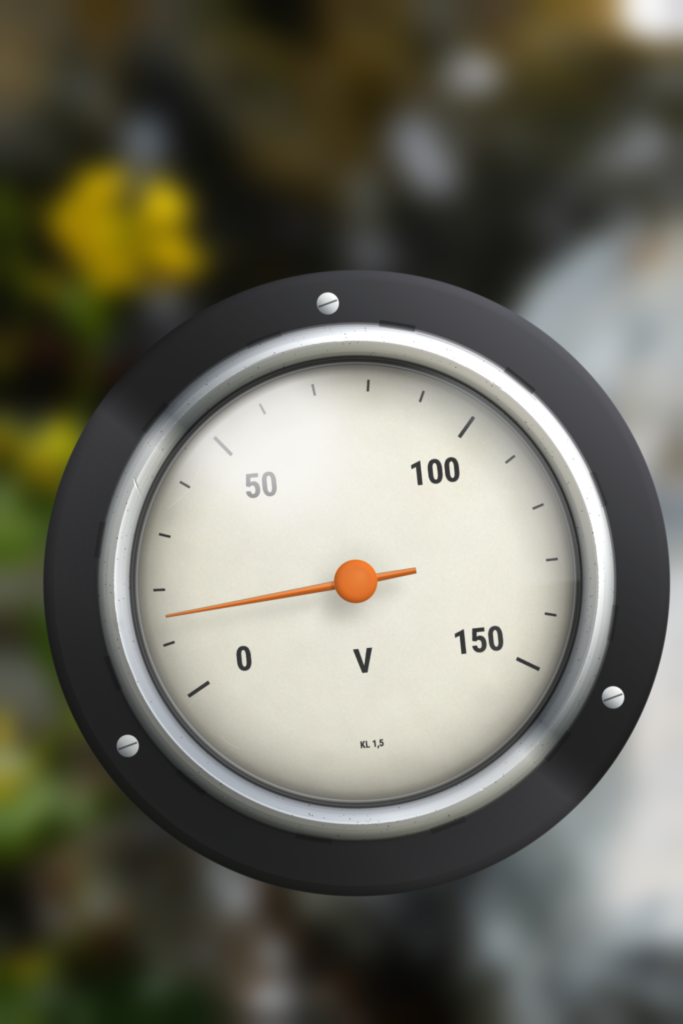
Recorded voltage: 15 V
